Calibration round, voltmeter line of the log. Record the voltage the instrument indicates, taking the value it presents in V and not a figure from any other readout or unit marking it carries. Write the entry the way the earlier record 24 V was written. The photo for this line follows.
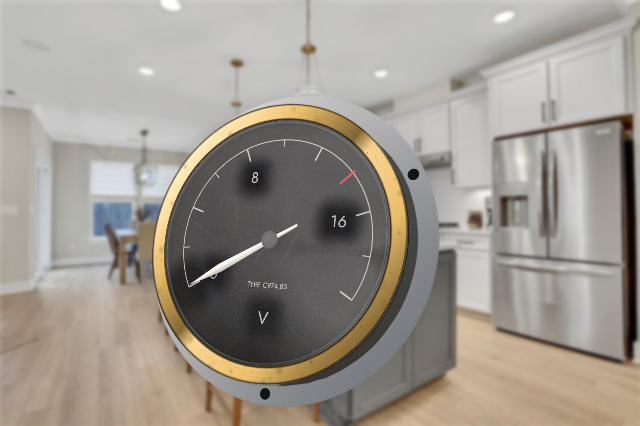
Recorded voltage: 0 V
